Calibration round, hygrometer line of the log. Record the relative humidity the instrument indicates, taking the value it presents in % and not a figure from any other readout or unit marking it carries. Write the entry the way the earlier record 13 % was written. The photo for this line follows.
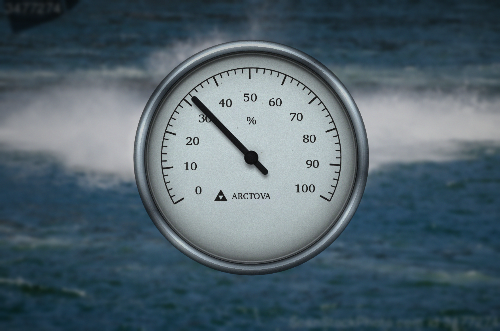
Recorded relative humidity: 32 %
